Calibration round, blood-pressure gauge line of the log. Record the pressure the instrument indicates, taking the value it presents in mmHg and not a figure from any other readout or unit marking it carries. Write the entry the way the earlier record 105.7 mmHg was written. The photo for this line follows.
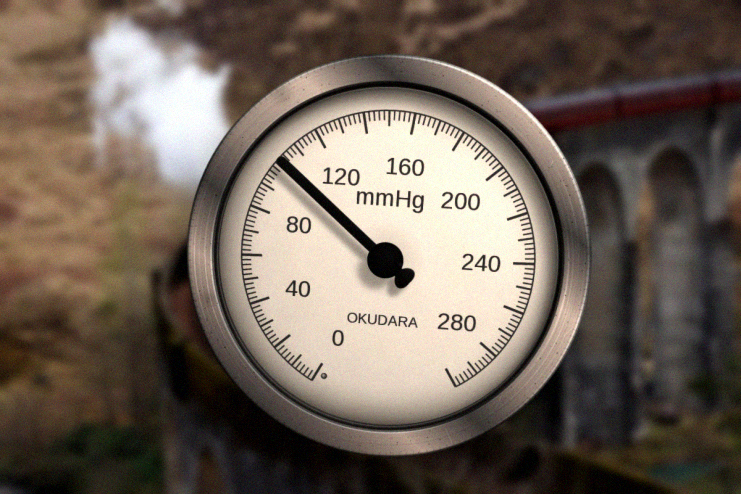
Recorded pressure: 102 mmHg
